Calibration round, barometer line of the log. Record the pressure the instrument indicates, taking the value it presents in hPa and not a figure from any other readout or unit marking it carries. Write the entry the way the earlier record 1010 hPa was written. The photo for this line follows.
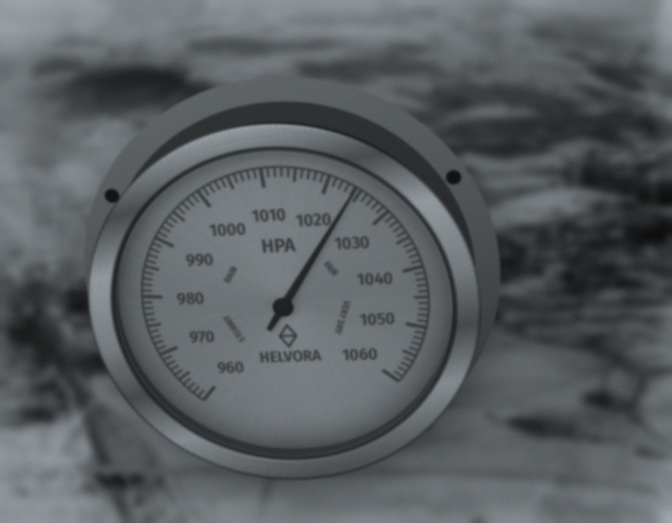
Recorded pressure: 1024 hPa
